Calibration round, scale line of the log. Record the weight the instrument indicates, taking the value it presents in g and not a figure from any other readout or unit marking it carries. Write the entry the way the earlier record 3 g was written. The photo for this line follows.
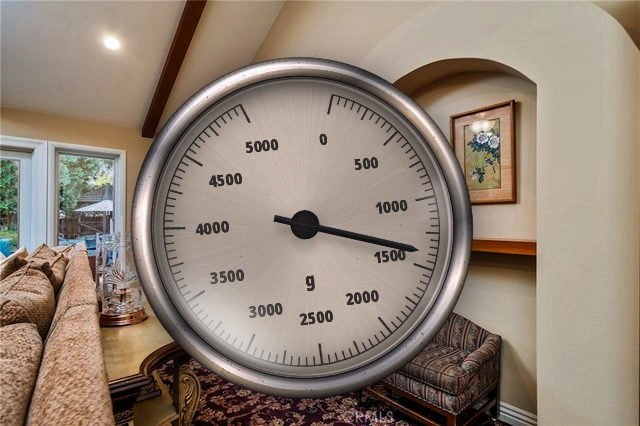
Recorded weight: 1400 g
